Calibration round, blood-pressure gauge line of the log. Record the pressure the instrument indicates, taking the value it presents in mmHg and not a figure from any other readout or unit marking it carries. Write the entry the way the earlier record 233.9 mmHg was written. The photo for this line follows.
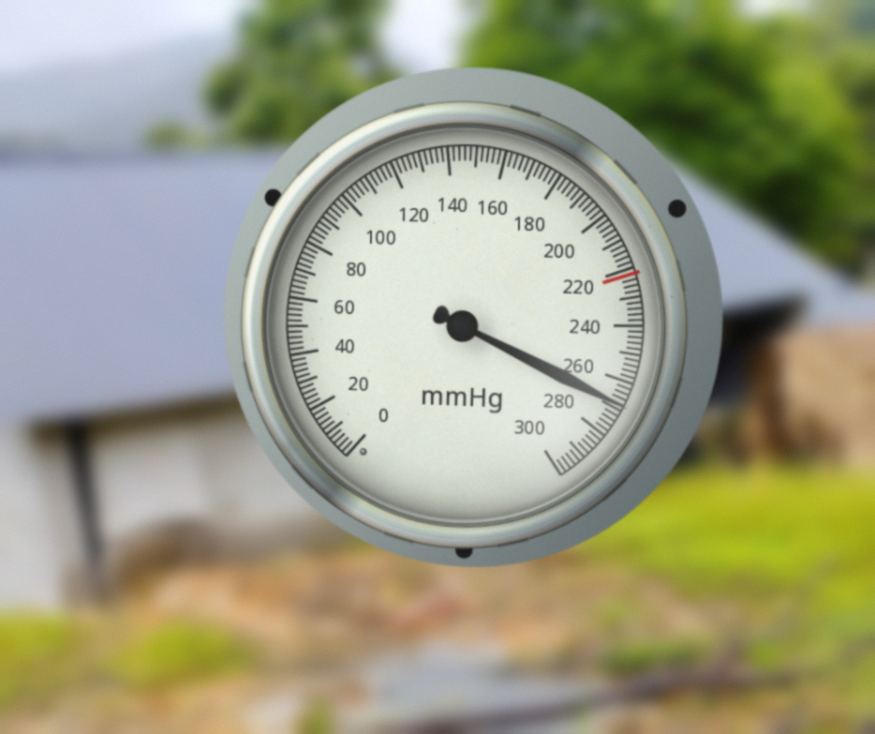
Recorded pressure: 268 mmHg
